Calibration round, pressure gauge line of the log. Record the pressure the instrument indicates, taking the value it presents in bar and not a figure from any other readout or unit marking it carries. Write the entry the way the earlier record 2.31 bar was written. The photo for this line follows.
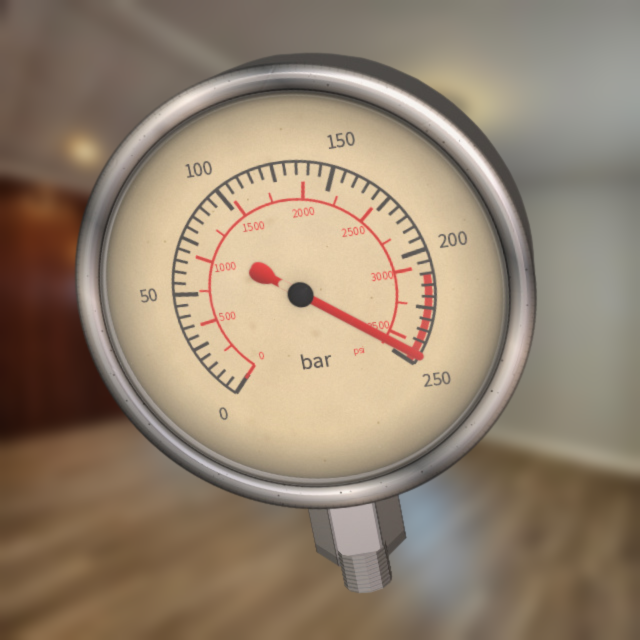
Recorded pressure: 245 bar
